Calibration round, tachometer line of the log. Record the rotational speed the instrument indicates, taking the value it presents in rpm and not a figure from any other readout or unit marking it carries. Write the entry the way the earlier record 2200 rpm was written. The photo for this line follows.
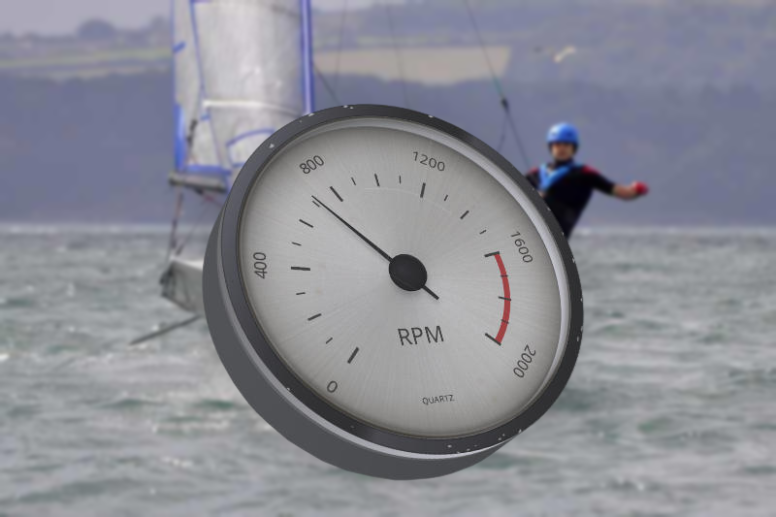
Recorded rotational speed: 700 rpm
